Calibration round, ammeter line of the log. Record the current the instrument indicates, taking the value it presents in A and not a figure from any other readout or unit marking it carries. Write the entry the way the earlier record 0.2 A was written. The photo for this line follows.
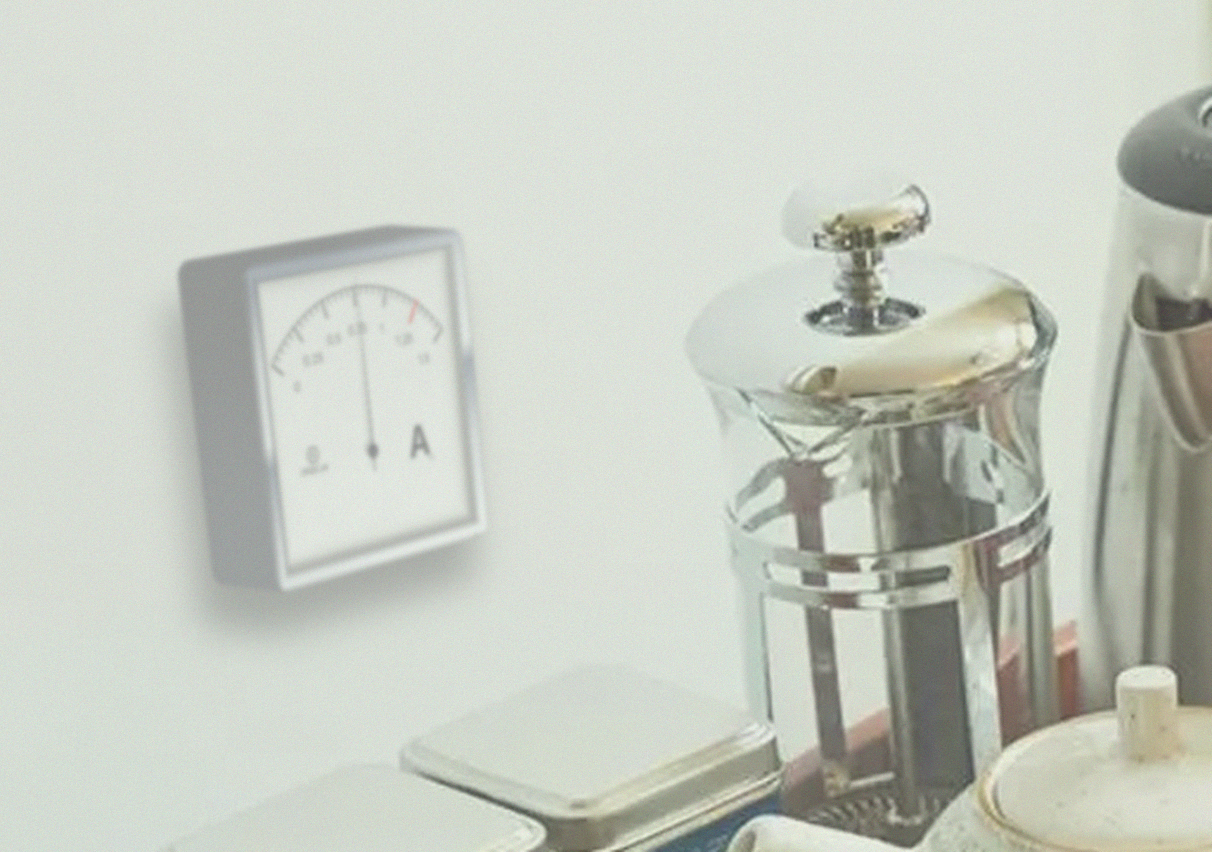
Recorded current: 0.75 A
